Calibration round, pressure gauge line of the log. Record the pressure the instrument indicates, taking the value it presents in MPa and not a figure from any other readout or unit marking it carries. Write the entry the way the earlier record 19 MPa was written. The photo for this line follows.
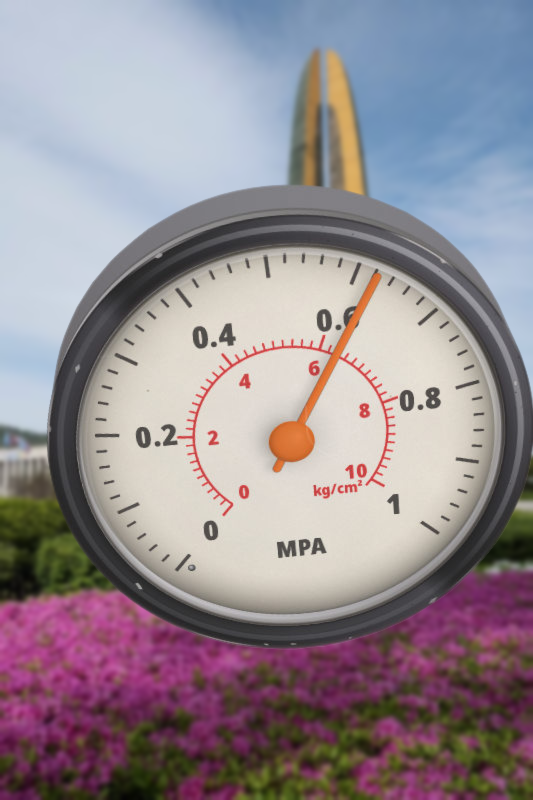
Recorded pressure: 0.62 MPa
